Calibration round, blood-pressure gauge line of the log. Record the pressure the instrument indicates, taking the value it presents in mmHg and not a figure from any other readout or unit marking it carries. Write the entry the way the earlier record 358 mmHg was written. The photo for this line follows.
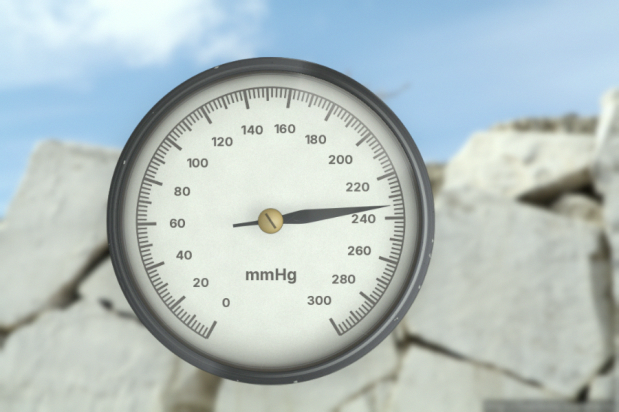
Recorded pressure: 234 mmHg
